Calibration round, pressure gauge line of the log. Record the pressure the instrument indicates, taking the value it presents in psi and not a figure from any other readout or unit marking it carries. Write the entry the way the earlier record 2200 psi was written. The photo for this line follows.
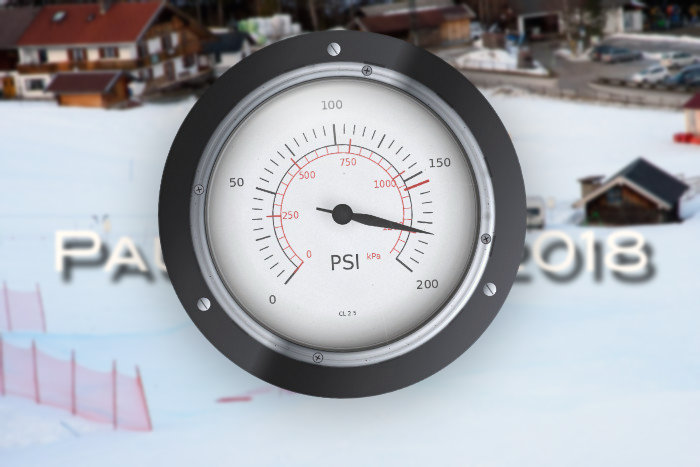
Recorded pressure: 180 psi
